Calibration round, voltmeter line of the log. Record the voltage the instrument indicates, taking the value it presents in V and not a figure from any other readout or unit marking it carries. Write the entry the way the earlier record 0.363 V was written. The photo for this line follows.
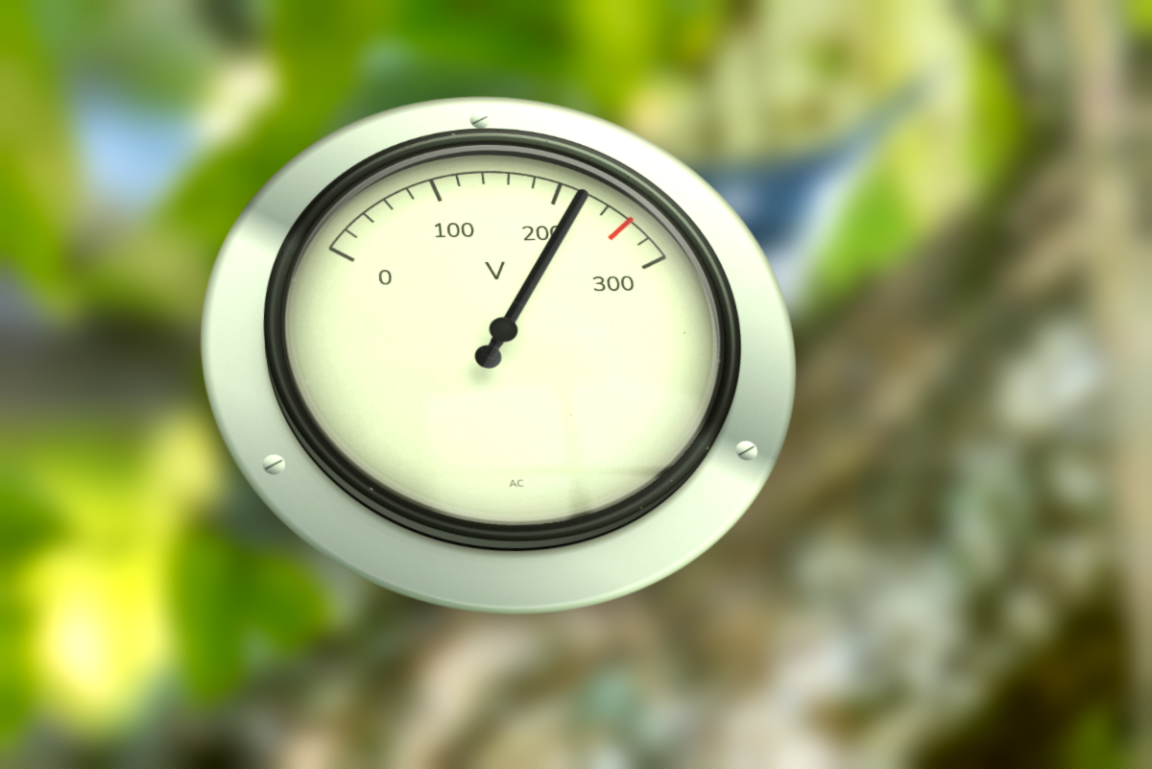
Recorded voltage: 220 V
